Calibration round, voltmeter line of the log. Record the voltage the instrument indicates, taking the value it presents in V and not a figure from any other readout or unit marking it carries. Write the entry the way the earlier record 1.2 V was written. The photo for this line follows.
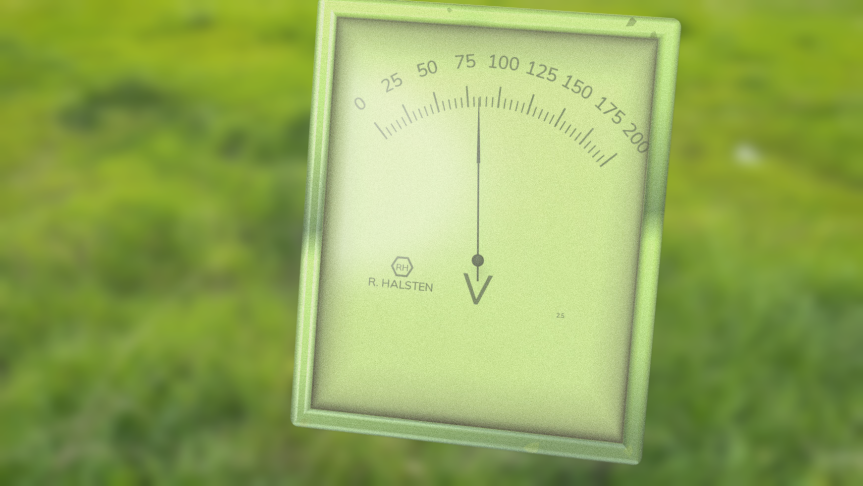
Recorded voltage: 85 V
